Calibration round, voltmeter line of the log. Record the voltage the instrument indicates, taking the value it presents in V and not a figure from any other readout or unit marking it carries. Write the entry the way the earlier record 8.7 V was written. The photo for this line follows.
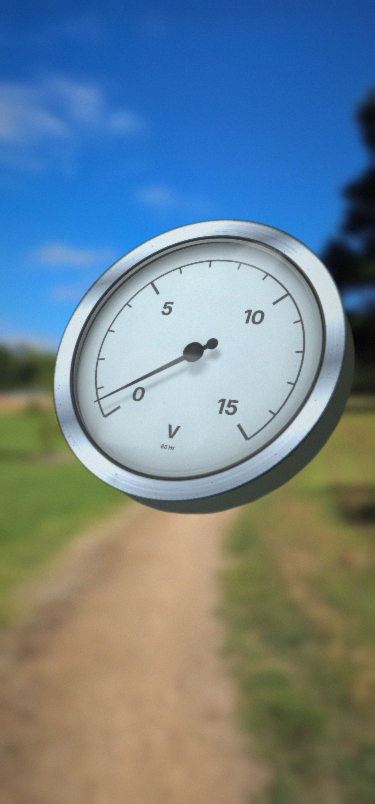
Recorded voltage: 0.5 V
